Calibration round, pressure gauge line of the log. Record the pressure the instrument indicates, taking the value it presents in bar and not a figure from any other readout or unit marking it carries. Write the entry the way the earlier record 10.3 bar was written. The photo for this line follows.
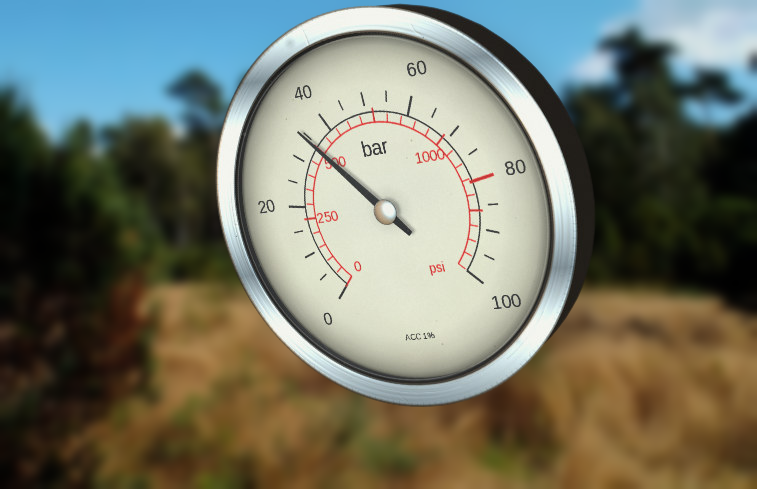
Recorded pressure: 35 bar
